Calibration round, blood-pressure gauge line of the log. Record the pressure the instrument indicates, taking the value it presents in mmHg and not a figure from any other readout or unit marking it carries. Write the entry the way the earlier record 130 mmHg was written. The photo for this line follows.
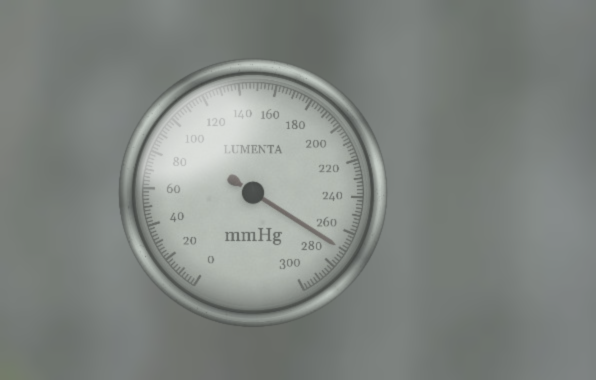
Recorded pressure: 270 mmHg
